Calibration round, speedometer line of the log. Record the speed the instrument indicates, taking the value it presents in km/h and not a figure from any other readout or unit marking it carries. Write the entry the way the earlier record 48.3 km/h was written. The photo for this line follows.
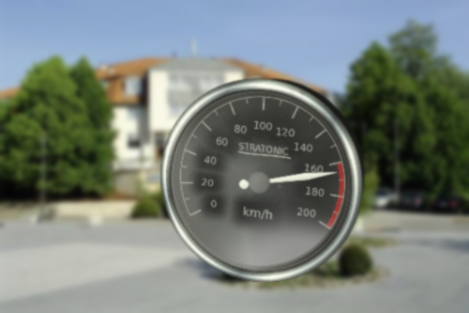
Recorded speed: 165 km/h
